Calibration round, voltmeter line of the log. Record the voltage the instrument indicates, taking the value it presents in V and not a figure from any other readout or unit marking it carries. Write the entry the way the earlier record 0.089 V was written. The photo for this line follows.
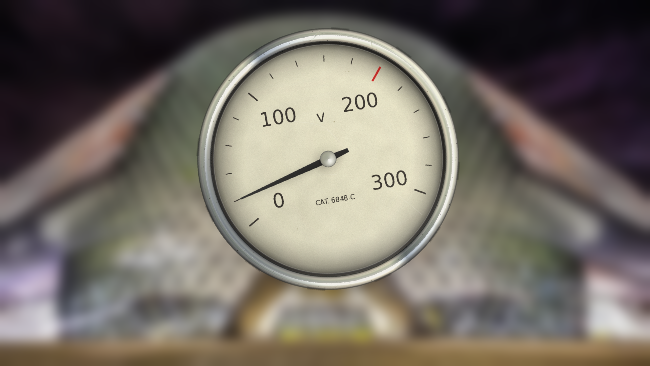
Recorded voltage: 20 V
